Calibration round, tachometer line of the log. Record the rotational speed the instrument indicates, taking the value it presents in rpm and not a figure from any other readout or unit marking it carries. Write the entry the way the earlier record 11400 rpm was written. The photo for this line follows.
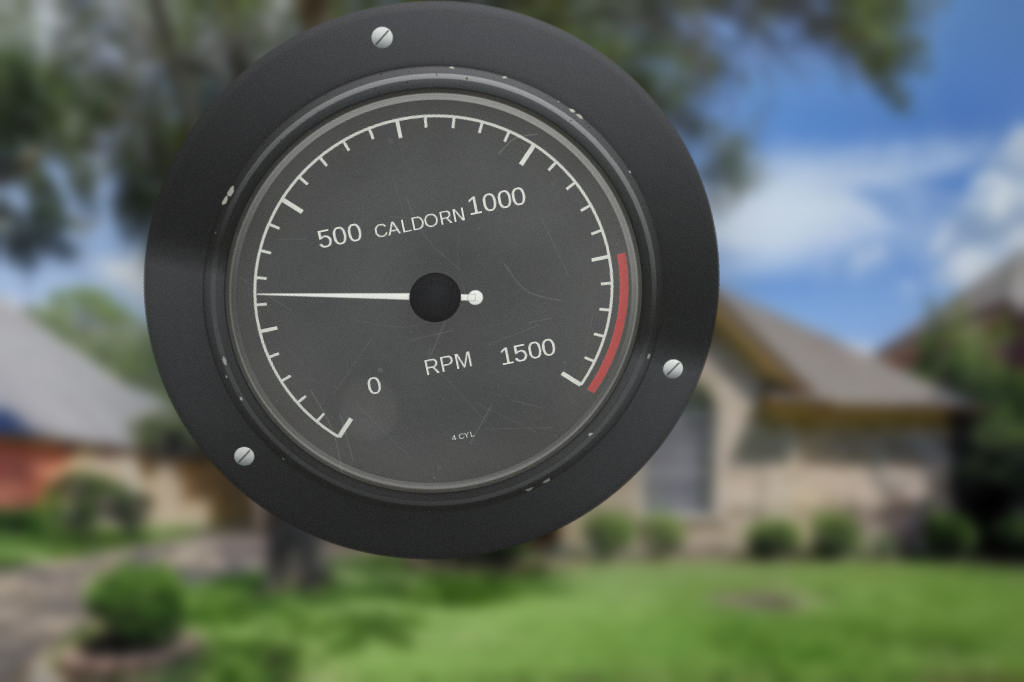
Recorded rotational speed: 325 rpm
